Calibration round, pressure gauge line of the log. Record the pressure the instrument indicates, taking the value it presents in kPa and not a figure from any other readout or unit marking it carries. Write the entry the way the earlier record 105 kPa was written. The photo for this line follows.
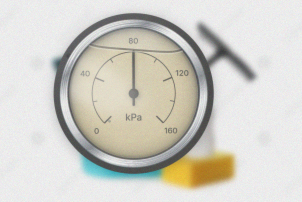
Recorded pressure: 80 kPa
